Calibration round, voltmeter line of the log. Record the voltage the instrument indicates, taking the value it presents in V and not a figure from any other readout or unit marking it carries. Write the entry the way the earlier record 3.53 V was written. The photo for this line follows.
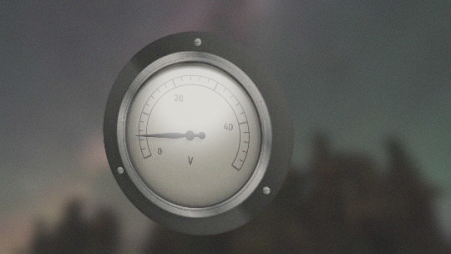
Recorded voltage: 5 V
